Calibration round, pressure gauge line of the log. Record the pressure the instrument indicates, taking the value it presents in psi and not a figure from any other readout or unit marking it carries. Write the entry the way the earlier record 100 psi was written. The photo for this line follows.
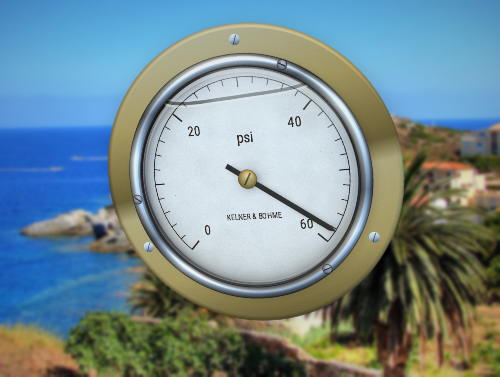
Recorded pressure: 58 psi
